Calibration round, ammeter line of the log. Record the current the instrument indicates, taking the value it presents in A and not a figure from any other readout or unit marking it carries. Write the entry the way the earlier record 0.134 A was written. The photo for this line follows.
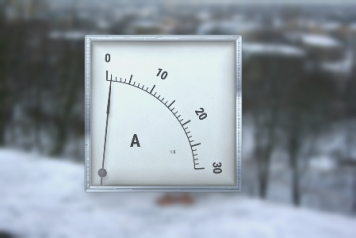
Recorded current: 1 A
